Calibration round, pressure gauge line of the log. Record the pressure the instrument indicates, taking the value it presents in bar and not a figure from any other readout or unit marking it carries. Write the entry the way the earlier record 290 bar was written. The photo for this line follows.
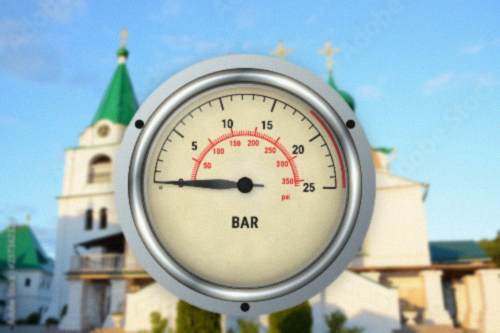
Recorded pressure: 0 bar
